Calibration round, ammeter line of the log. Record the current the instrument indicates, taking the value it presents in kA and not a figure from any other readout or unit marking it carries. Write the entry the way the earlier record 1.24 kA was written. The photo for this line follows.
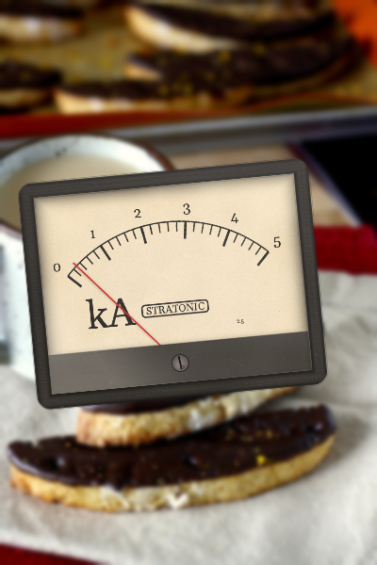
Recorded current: 0.3 kA
